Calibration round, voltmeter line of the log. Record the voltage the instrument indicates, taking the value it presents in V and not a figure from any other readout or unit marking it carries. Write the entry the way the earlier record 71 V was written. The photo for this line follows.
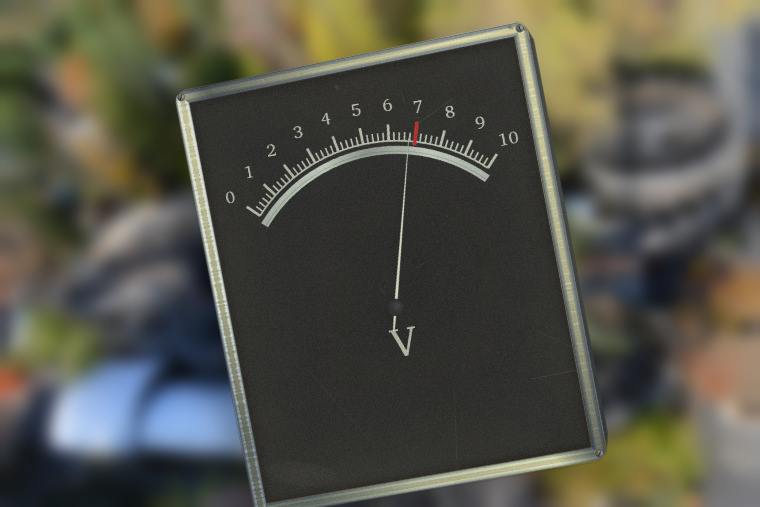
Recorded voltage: 6.8 V
